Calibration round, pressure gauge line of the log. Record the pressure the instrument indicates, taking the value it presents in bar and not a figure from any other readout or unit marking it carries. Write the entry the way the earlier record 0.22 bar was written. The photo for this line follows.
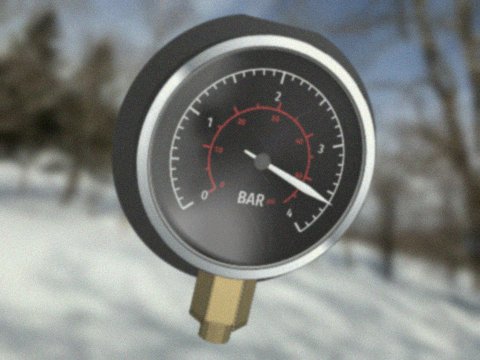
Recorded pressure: 3.6 bar
